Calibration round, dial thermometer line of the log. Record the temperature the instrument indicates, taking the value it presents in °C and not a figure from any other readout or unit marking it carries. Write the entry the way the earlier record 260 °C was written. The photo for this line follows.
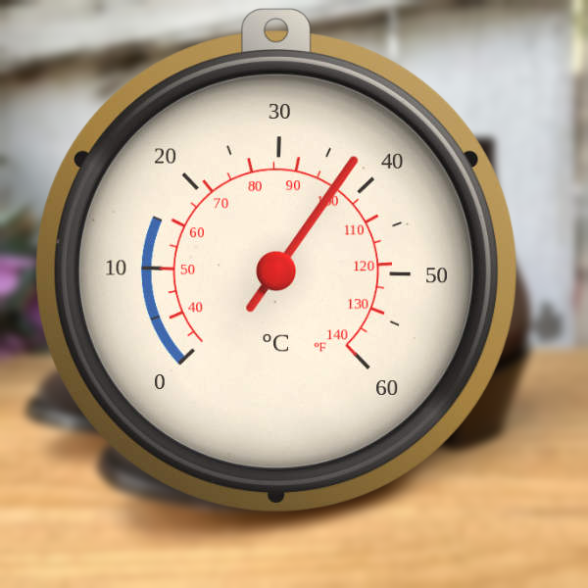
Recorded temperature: 37.5 °C
